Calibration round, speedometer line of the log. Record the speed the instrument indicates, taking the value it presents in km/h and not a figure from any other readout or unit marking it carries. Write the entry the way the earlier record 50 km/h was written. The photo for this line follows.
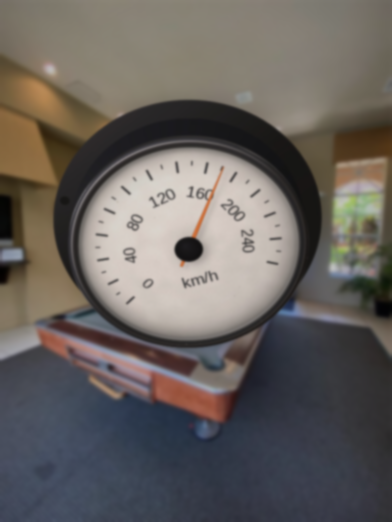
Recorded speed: 170 km/h
